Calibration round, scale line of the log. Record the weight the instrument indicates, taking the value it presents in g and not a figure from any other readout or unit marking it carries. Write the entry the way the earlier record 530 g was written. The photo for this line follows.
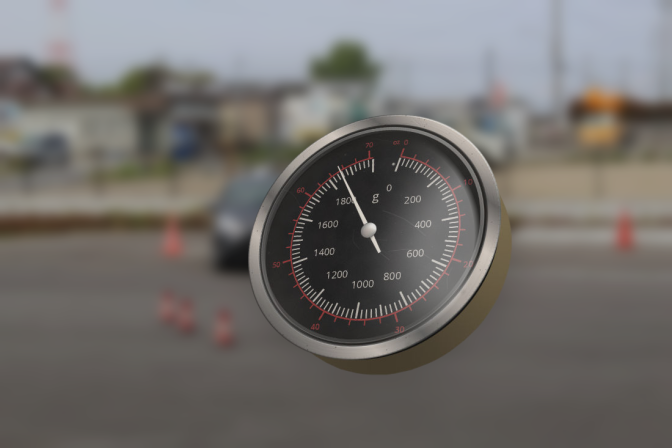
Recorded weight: 1860 g
